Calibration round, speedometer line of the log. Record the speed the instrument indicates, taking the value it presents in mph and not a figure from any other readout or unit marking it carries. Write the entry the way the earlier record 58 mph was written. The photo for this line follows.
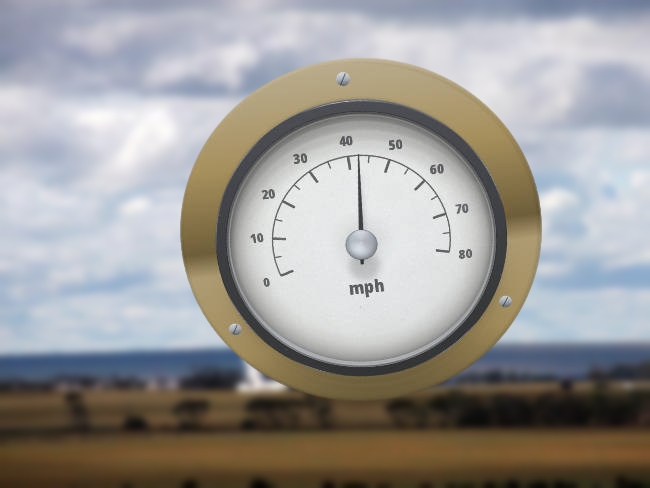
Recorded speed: 42.5 mph
